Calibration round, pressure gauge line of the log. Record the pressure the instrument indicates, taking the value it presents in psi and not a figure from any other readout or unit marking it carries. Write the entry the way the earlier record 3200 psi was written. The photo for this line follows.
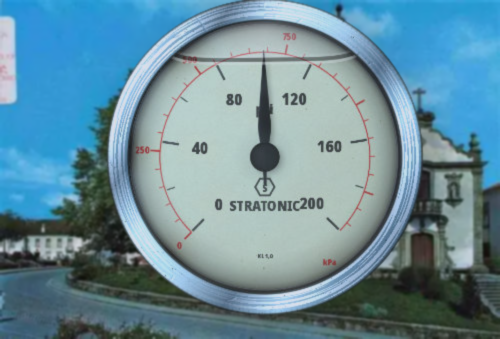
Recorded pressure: 100 psi
